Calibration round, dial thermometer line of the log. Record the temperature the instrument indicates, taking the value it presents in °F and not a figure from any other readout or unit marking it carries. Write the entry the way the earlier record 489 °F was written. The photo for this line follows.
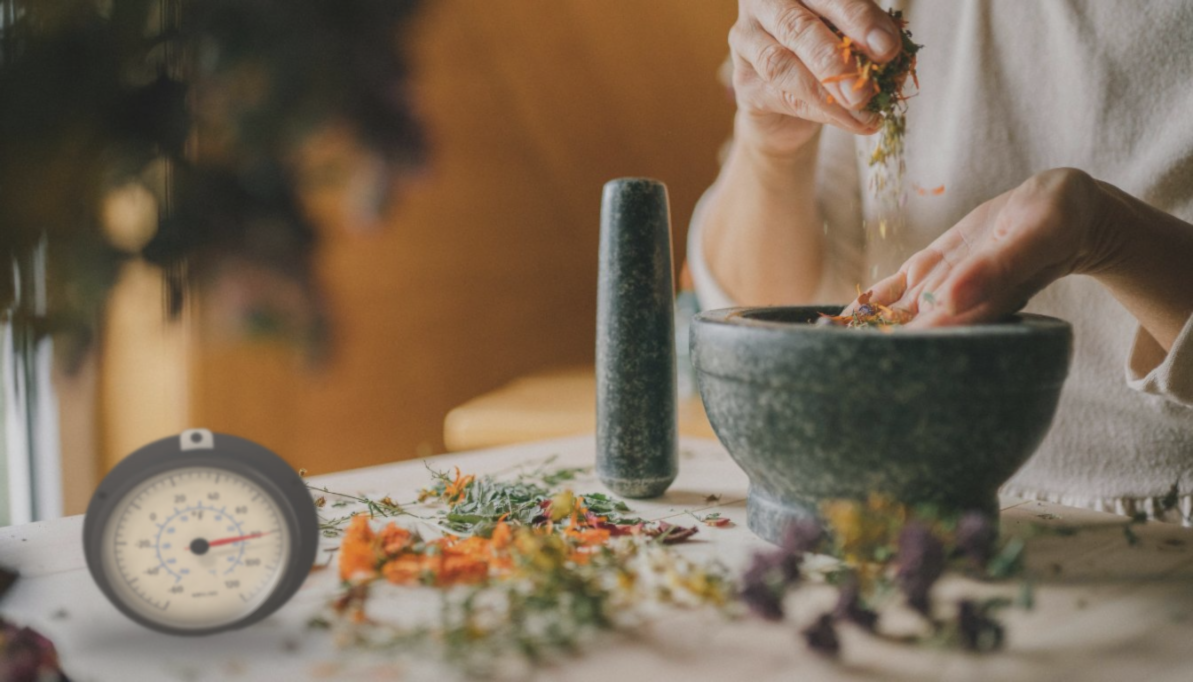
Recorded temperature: 80 °F
